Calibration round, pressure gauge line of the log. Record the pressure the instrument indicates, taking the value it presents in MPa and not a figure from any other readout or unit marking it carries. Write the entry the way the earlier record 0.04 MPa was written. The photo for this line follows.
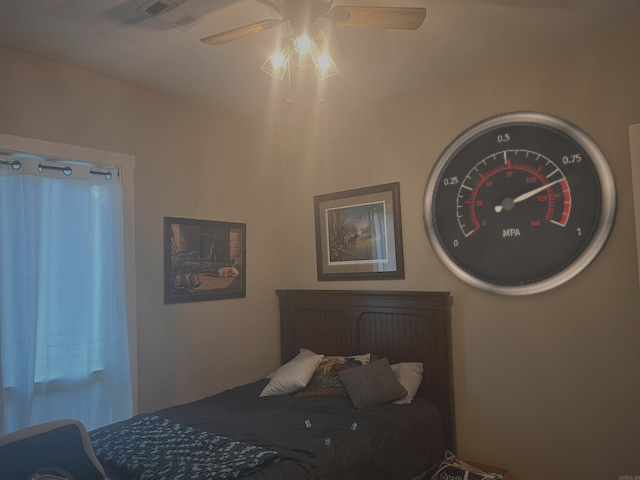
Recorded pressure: 0.8 MPa
